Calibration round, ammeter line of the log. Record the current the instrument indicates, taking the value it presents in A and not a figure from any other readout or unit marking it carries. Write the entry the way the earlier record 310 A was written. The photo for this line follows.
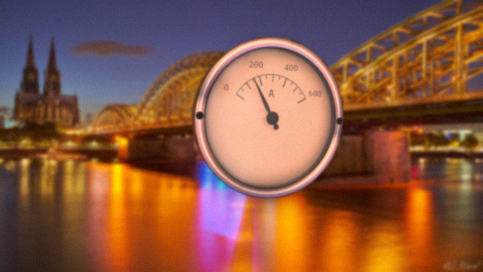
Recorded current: 150 A
